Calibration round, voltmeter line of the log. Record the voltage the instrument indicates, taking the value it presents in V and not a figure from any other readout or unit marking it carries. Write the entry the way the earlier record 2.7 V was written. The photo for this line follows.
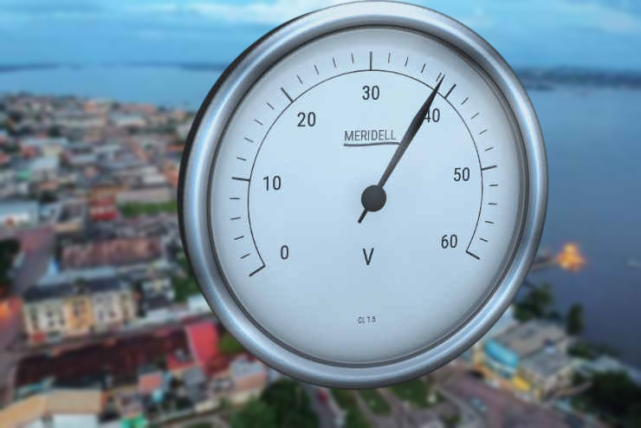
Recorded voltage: 38 V
